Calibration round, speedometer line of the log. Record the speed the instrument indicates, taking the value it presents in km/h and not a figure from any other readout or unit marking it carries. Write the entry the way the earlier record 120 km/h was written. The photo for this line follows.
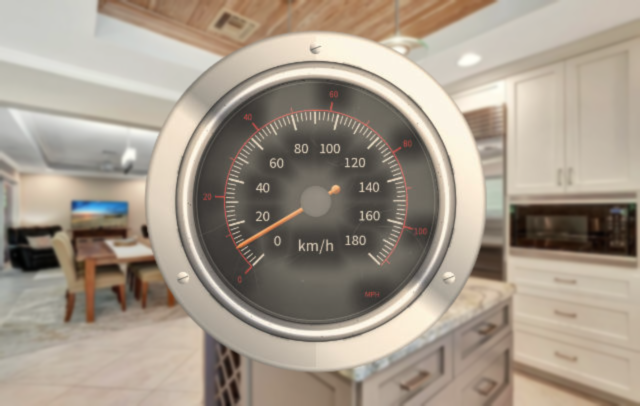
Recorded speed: 10 km/h
